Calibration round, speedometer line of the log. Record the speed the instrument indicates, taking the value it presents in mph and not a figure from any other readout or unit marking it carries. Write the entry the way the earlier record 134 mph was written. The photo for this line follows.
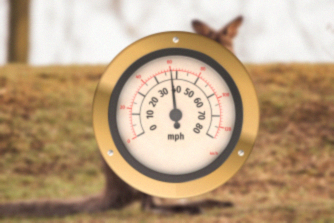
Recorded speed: 37.5 mph
